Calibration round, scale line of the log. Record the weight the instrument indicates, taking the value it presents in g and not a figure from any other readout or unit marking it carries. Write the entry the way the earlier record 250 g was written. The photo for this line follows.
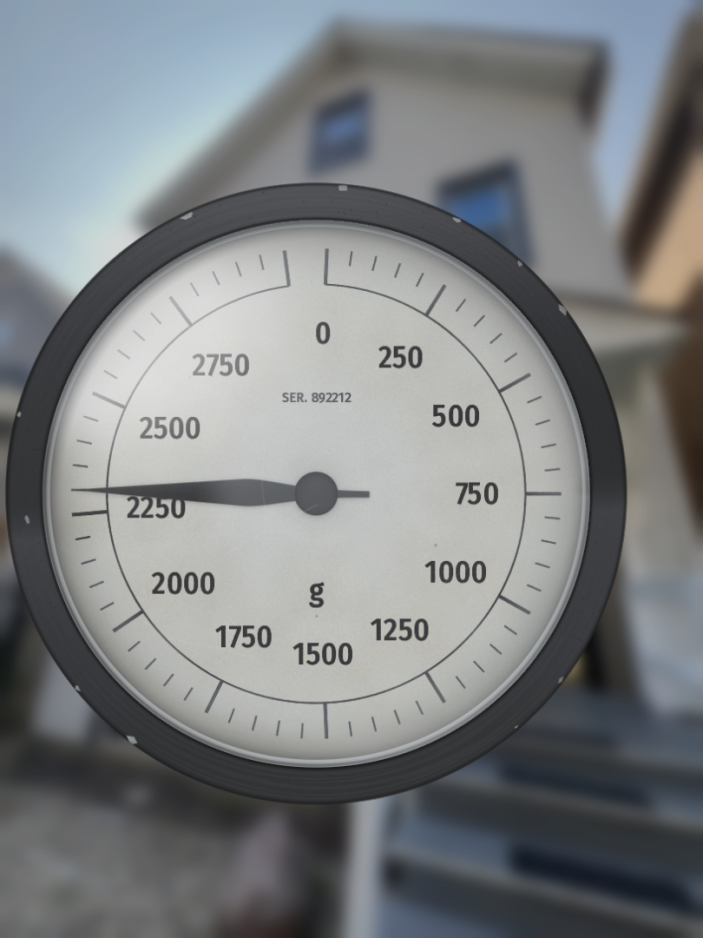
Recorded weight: 2300 g
